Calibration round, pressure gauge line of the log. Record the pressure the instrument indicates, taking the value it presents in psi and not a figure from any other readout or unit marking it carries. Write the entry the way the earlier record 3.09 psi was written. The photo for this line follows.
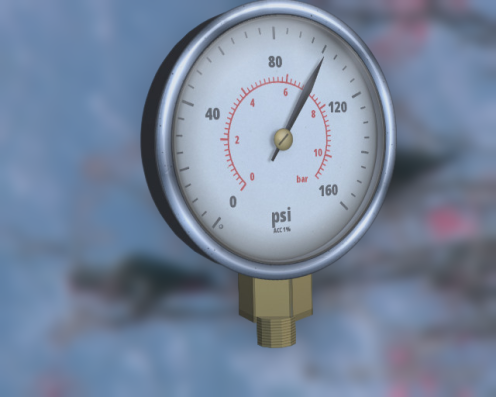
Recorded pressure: 100 psi
